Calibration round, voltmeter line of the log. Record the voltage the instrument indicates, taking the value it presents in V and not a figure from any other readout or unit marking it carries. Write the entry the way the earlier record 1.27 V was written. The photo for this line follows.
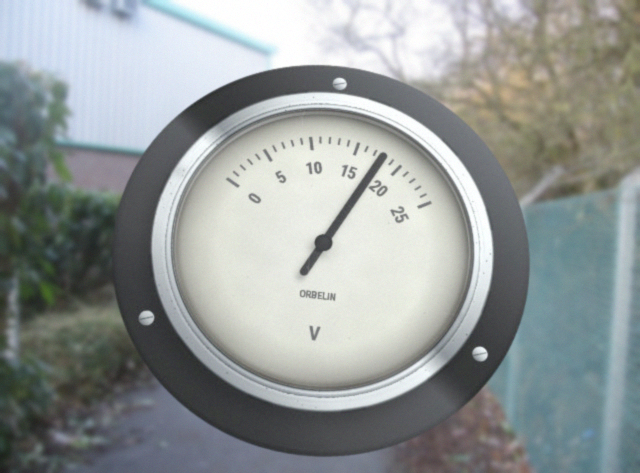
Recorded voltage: 18 V
